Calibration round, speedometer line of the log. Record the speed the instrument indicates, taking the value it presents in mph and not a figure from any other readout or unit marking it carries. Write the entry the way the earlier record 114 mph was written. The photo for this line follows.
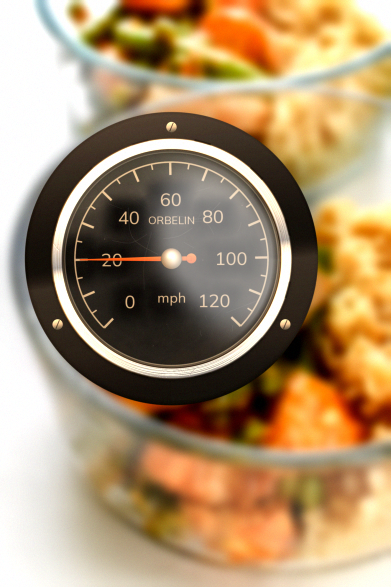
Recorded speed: 20 mph
